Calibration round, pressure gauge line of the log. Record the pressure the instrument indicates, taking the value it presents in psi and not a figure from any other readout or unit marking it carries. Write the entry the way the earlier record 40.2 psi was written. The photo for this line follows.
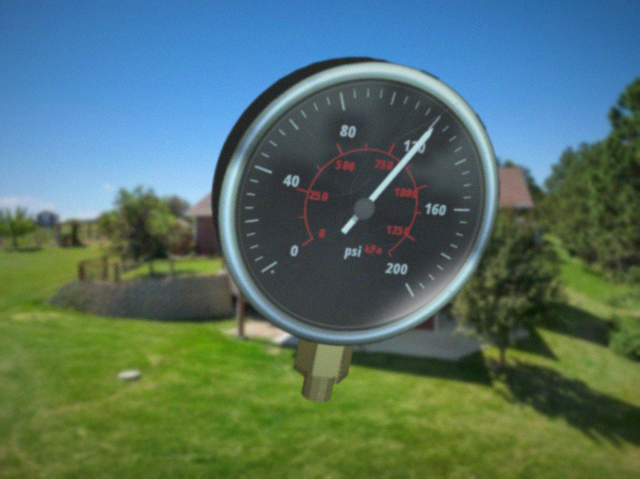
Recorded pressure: 120 psi
